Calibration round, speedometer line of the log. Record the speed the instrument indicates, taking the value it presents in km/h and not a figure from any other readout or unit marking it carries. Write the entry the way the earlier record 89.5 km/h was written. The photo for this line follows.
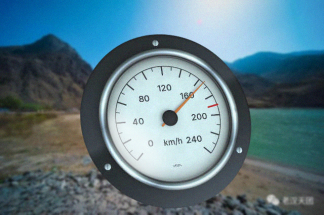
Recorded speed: 165 km/h
